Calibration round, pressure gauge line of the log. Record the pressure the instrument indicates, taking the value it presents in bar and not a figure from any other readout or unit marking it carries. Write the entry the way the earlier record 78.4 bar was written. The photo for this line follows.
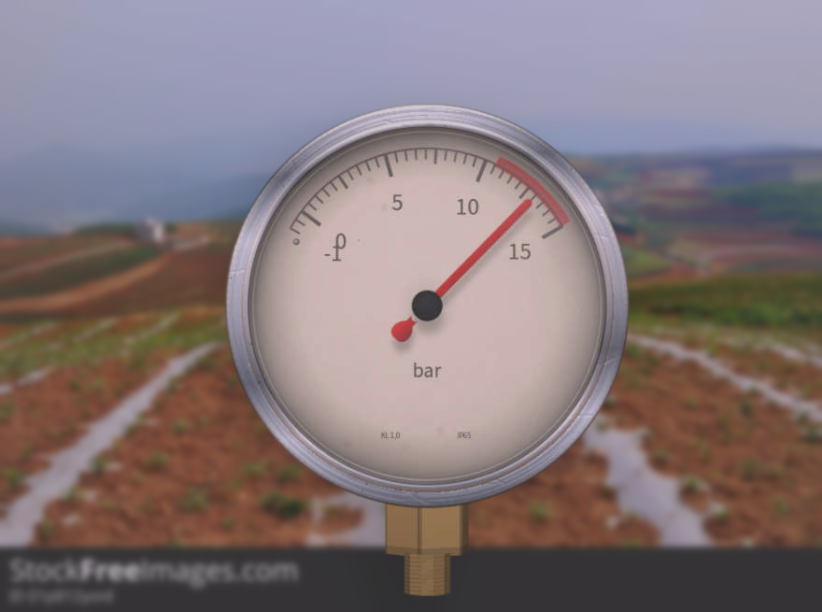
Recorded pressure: 13 bar
